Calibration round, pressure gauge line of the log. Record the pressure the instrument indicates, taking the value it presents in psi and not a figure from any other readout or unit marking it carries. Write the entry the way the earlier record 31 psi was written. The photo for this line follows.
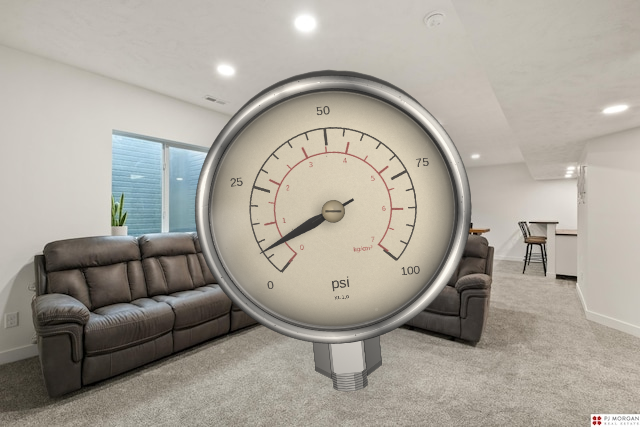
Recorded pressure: 7.5 psi
